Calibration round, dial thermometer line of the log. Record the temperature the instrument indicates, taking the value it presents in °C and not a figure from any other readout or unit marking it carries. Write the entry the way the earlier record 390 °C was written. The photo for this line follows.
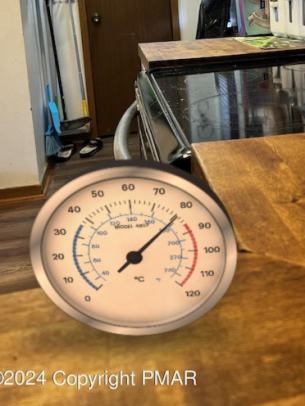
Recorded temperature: 80 °C
